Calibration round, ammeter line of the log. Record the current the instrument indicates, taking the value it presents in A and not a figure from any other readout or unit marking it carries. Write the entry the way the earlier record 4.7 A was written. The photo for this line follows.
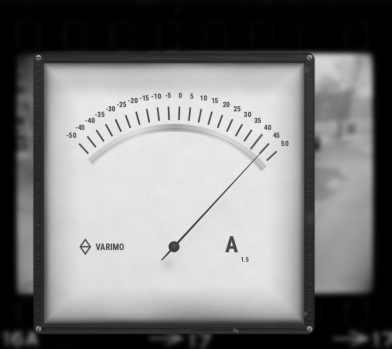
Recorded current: 45 A
